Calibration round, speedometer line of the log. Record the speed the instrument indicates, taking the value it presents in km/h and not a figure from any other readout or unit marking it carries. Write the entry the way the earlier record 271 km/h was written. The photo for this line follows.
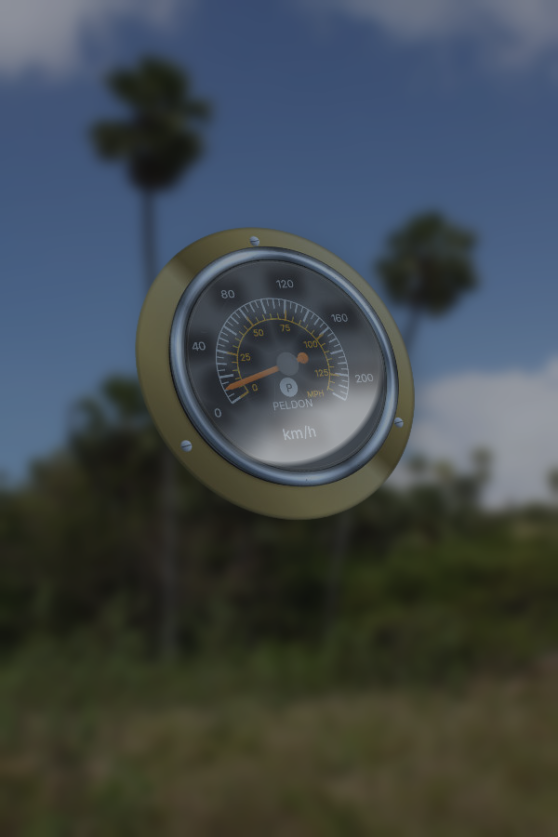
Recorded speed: 10 km/h
